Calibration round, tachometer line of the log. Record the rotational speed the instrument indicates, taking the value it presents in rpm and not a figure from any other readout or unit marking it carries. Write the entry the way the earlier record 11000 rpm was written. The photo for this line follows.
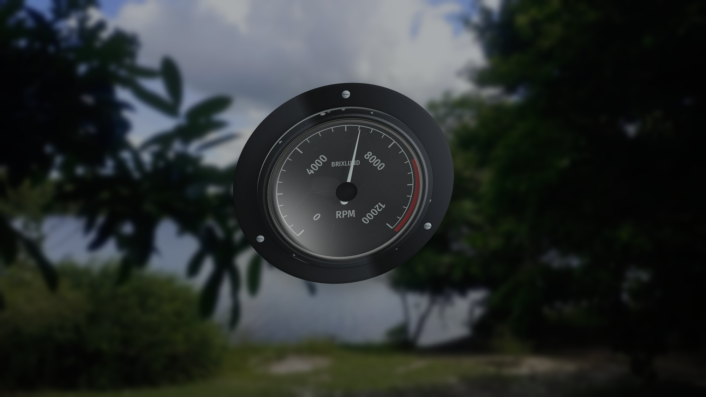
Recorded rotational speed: 6500 rpm
